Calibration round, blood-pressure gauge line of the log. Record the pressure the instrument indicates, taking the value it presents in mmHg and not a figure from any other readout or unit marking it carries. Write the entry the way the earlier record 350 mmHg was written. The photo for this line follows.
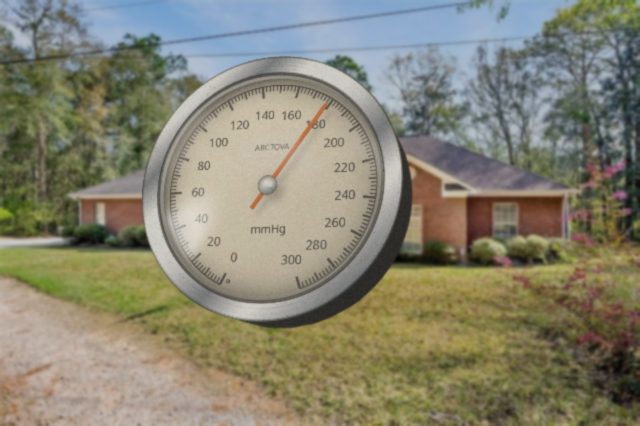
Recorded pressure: 180 mmHg
